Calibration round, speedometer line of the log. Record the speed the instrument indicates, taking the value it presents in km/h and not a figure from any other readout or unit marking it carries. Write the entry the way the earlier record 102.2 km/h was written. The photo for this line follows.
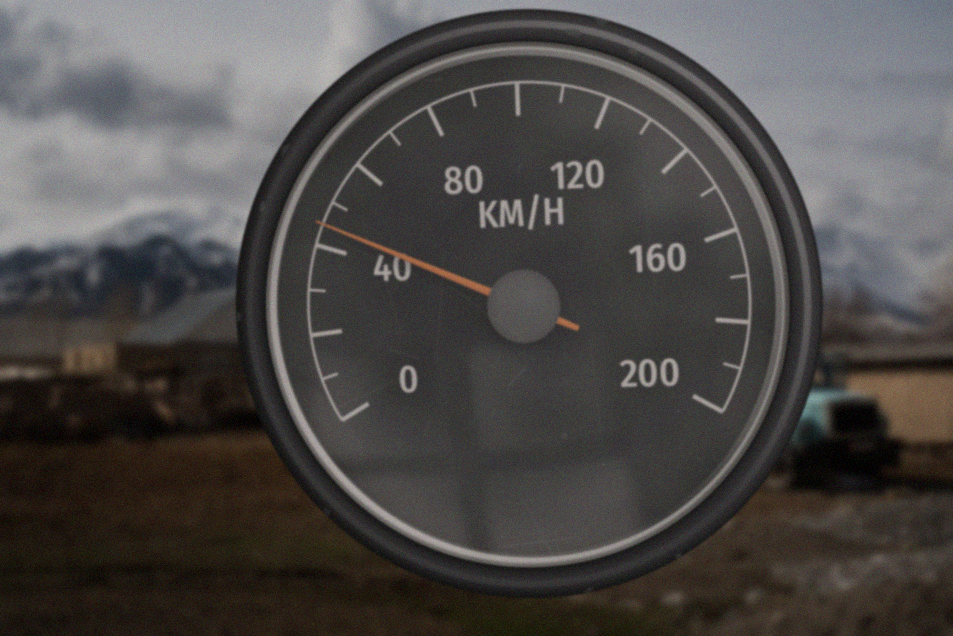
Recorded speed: 45 km/h
